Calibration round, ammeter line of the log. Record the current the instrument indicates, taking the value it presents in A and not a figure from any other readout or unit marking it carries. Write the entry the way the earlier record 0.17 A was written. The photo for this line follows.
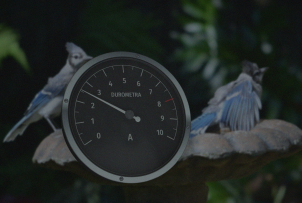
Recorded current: 2.5 A
